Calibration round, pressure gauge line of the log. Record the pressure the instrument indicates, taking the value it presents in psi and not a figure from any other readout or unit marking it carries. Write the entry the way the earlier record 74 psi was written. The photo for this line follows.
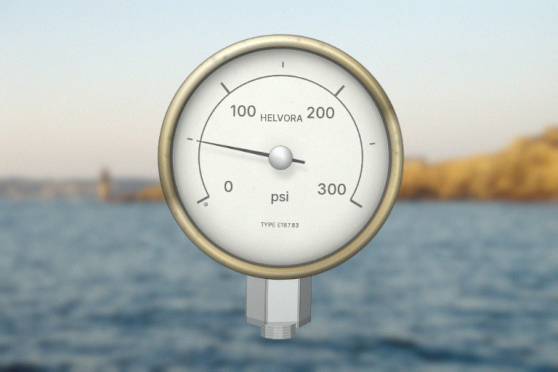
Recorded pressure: 50 psi
